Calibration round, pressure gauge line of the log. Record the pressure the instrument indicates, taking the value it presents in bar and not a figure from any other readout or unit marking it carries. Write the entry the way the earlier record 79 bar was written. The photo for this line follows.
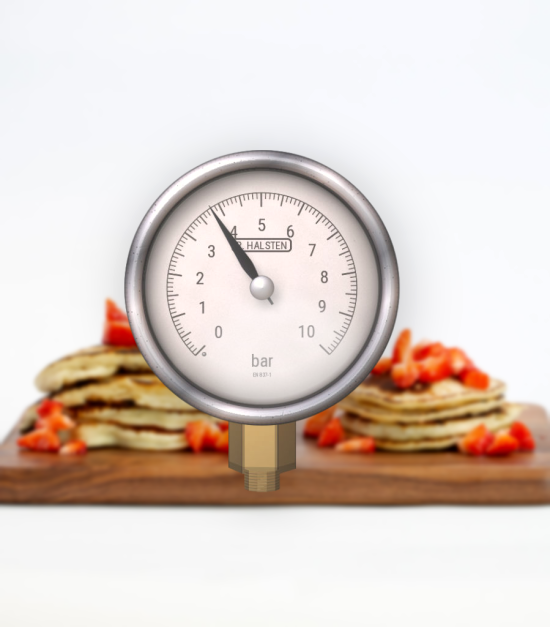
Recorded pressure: 3.8 bar
